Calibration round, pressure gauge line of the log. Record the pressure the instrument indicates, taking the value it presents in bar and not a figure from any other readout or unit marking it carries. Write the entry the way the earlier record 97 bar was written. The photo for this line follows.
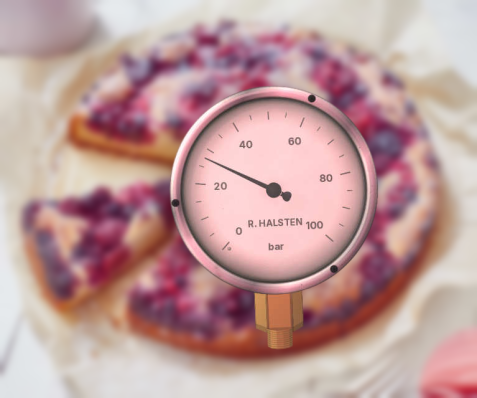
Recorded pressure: 27.5 bar
